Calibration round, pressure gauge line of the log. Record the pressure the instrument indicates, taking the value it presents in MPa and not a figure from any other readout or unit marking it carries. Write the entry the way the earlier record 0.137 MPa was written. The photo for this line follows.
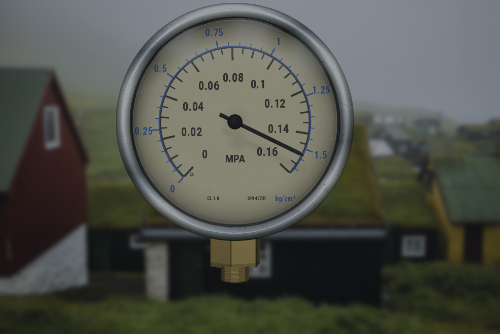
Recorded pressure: 0.15 MPa
